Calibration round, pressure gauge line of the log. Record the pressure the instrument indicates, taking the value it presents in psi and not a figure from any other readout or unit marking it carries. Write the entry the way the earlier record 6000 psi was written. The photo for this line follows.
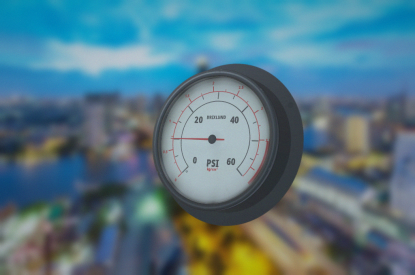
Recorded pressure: 10 psi
